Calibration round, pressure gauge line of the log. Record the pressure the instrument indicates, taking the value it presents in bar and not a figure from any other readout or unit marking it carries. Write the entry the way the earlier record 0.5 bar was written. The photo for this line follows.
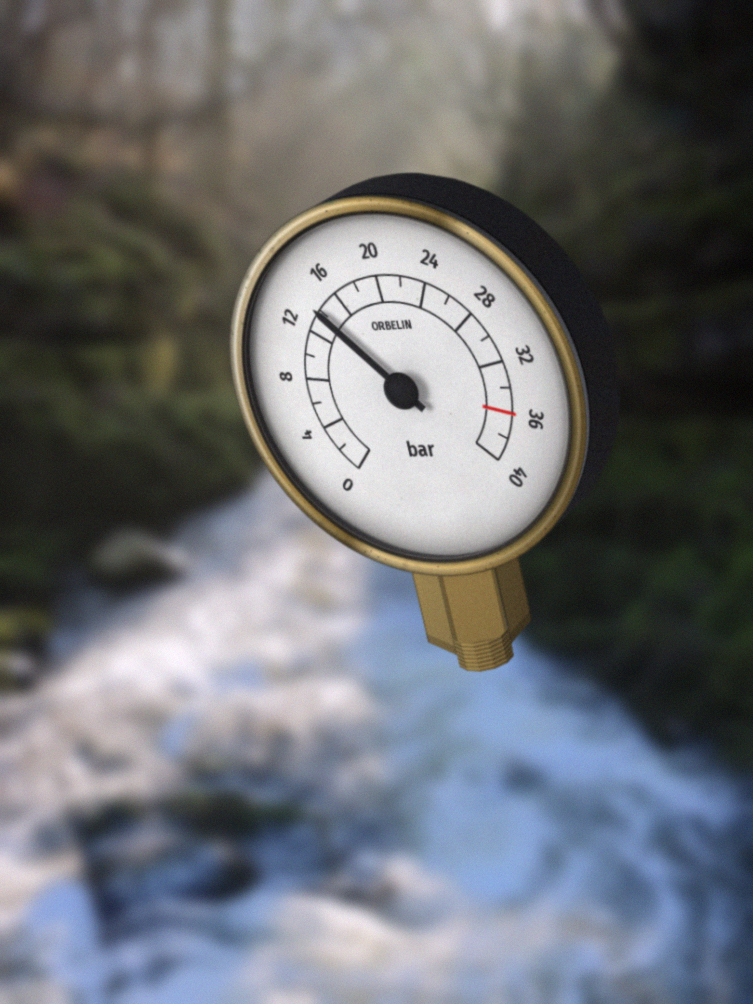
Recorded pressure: 14 bar
